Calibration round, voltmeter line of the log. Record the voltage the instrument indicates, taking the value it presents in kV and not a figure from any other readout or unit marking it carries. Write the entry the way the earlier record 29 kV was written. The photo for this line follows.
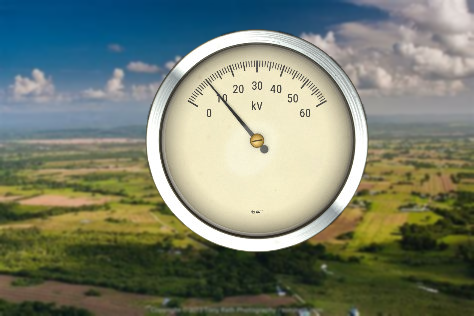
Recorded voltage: 10 kV
